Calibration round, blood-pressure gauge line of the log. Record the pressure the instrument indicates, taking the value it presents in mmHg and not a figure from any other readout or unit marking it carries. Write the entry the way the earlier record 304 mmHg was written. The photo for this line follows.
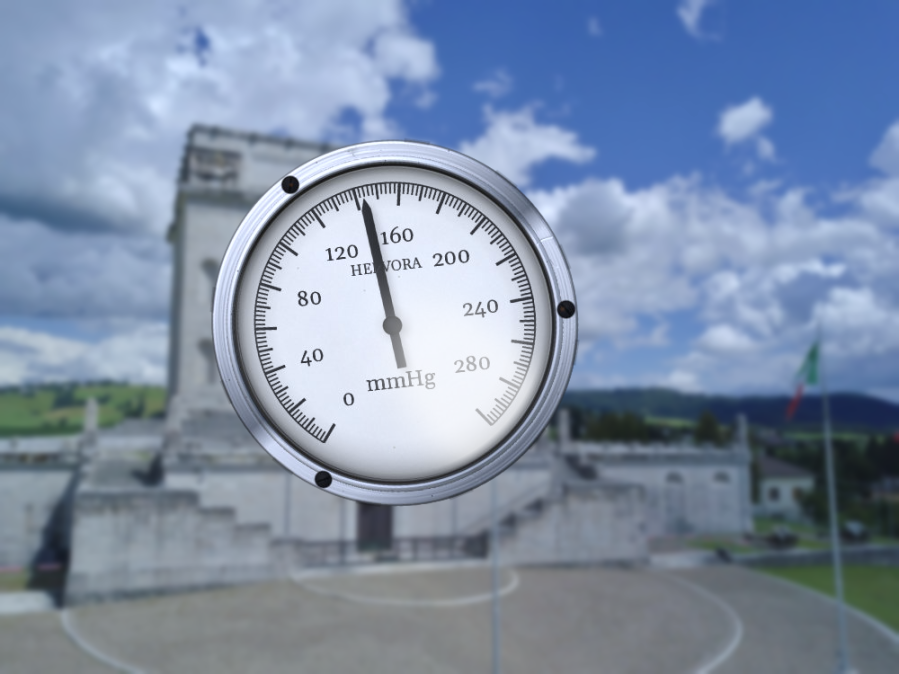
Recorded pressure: 144 mmHg
